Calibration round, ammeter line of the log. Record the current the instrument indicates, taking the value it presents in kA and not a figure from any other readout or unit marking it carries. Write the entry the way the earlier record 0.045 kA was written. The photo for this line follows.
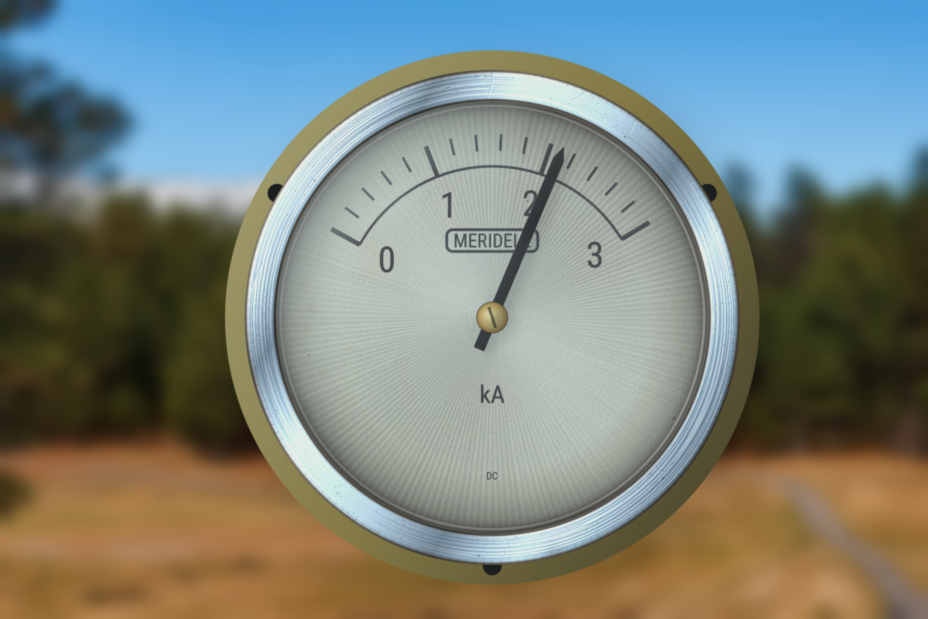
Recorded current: 2.1 kA
